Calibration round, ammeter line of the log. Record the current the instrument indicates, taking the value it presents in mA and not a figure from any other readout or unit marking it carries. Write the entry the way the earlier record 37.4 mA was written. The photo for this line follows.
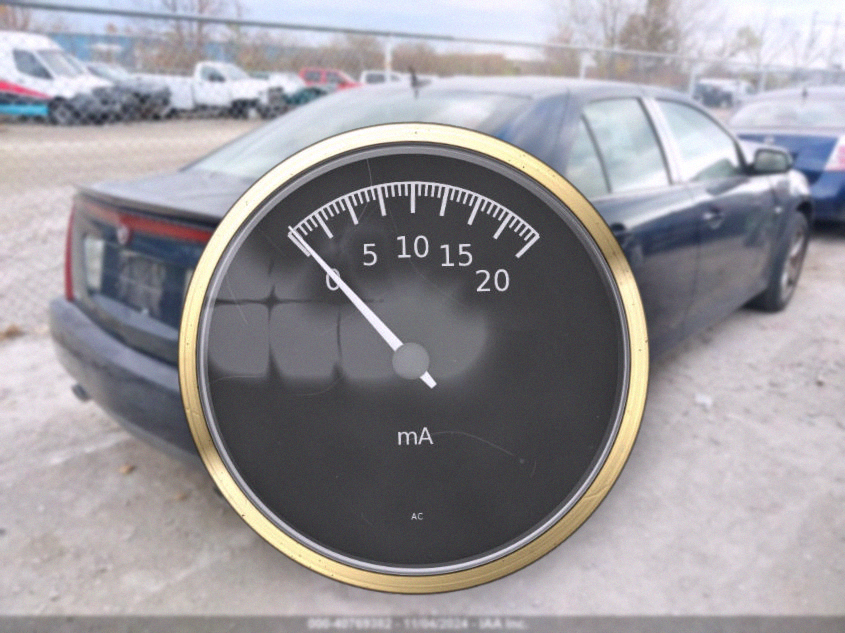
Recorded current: 0.5 mA
